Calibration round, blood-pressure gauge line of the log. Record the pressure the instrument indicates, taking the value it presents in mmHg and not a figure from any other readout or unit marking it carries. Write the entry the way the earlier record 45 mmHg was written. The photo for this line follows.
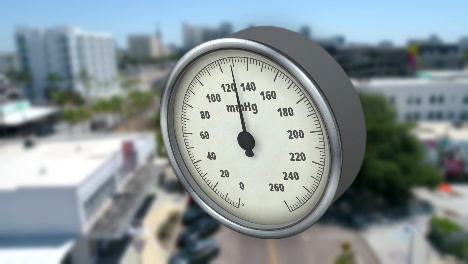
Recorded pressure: 130 mmHg
